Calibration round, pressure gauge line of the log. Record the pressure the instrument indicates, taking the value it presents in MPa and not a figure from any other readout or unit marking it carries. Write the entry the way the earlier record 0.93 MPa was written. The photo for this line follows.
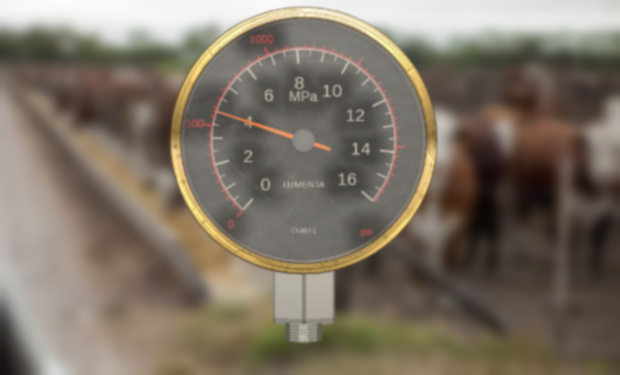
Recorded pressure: 4 MPa
